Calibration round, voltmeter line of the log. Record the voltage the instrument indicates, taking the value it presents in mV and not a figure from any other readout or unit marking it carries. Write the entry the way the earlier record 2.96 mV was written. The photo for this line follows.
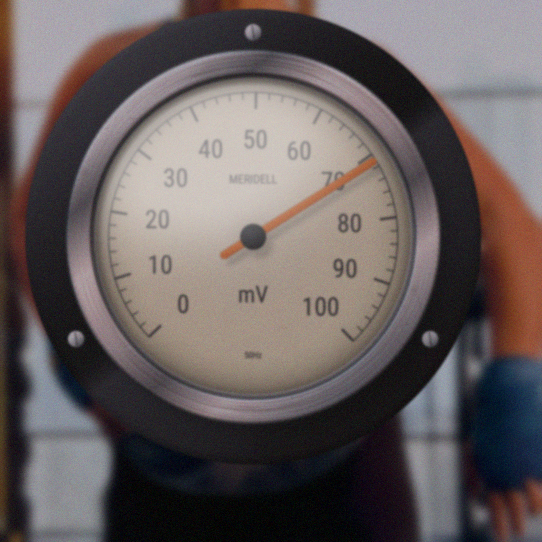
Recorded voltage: 71 mV
